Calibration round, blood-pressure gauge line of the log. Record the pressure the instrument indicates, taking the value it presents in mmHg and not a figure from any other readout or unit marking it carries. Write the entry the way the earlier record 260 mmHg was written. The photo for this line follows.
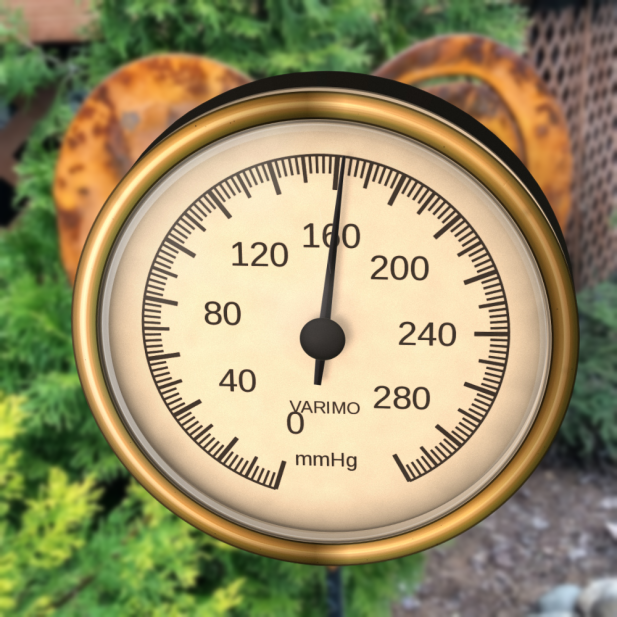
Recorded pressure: 162 mmHg
